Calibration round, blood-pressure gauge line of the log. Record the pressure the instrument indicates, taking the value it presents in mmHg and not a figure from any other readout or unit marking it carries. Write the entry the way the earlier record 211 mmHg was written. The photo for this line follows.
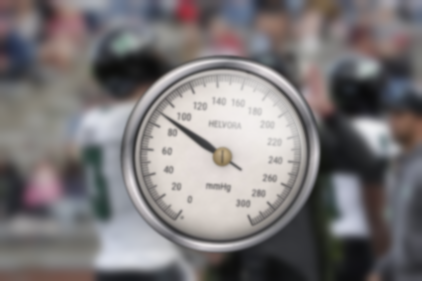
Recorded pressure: 90 mmHg
